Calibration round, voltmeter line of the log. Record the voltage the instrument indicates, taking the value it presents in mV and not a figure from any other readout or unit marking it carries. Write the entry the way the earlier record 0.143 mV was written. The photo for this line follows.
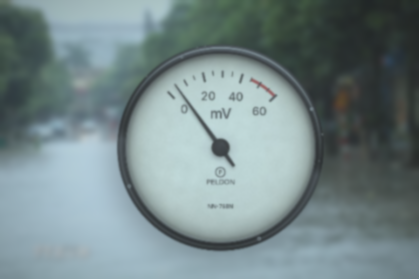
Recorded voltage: 5 mV
